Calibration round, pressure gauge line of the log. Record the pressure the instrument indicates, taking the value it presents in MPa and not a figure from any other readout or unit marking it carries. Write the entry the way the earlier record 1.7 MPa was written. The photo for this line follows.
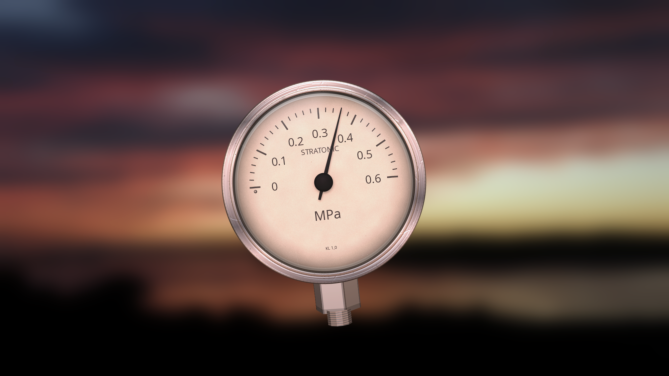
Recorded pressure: 0.36 MPa
